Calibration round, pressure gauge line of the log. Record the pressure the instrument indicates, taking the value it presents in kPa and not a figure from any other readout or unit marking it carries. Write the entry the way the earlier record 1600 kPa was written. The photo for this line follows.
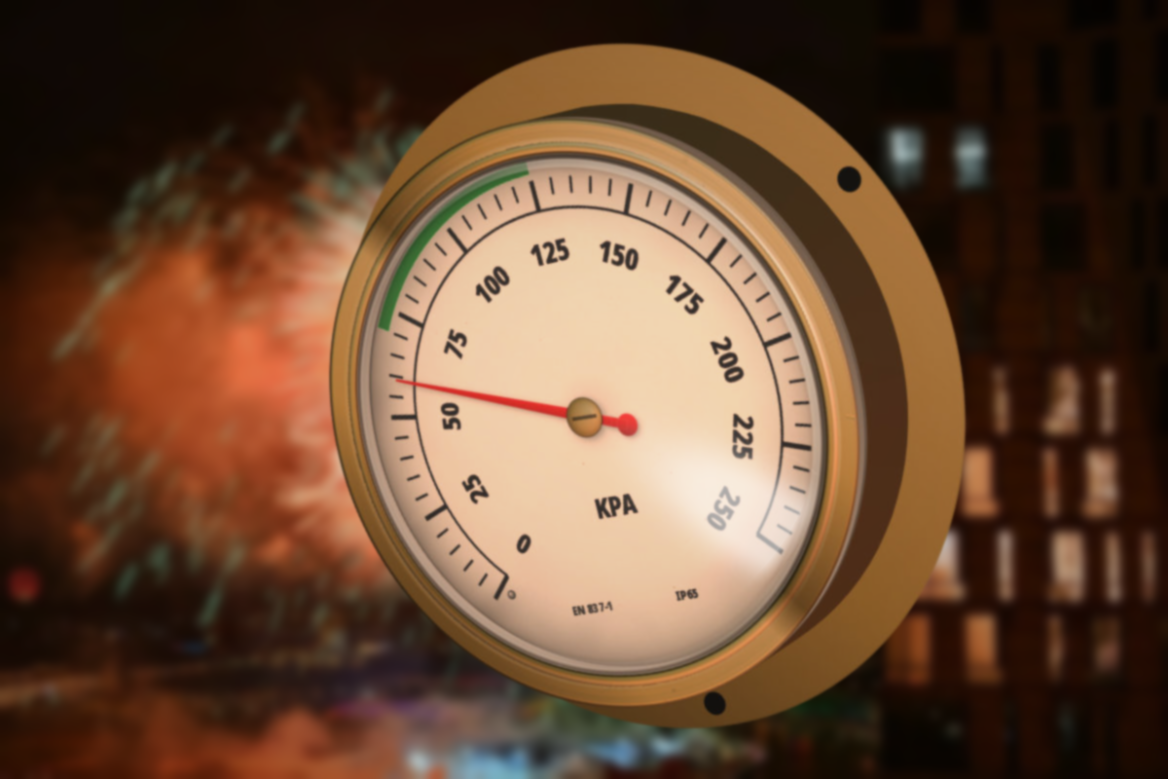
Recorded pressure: 60 kPa
